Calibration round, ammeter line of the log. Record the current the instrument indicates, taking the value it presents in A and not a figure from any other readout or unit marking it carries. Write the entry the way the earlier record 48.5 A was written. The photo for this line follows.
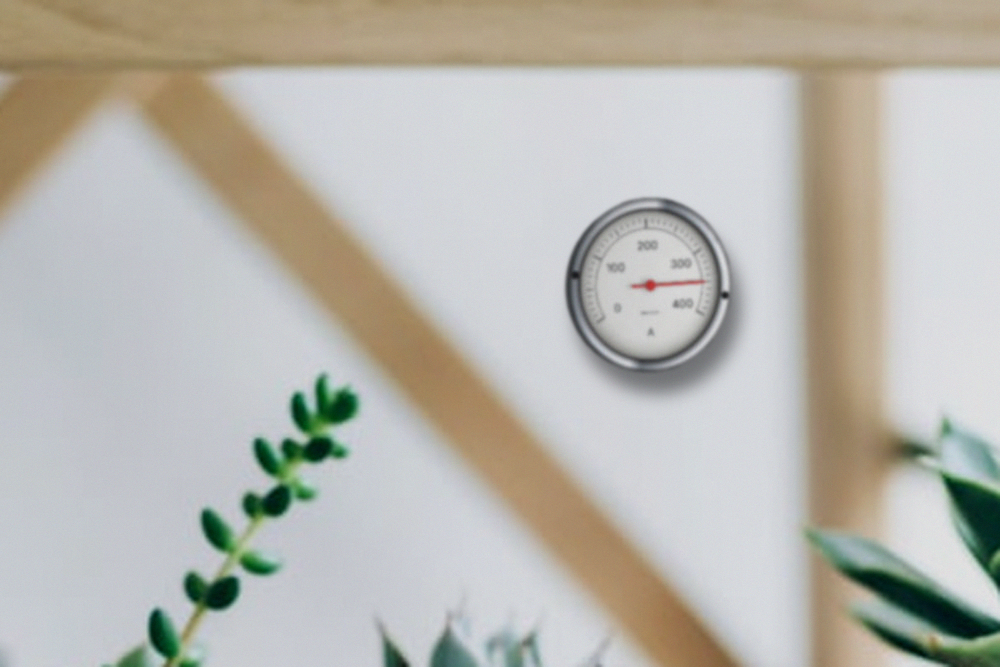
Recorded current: 350 A
